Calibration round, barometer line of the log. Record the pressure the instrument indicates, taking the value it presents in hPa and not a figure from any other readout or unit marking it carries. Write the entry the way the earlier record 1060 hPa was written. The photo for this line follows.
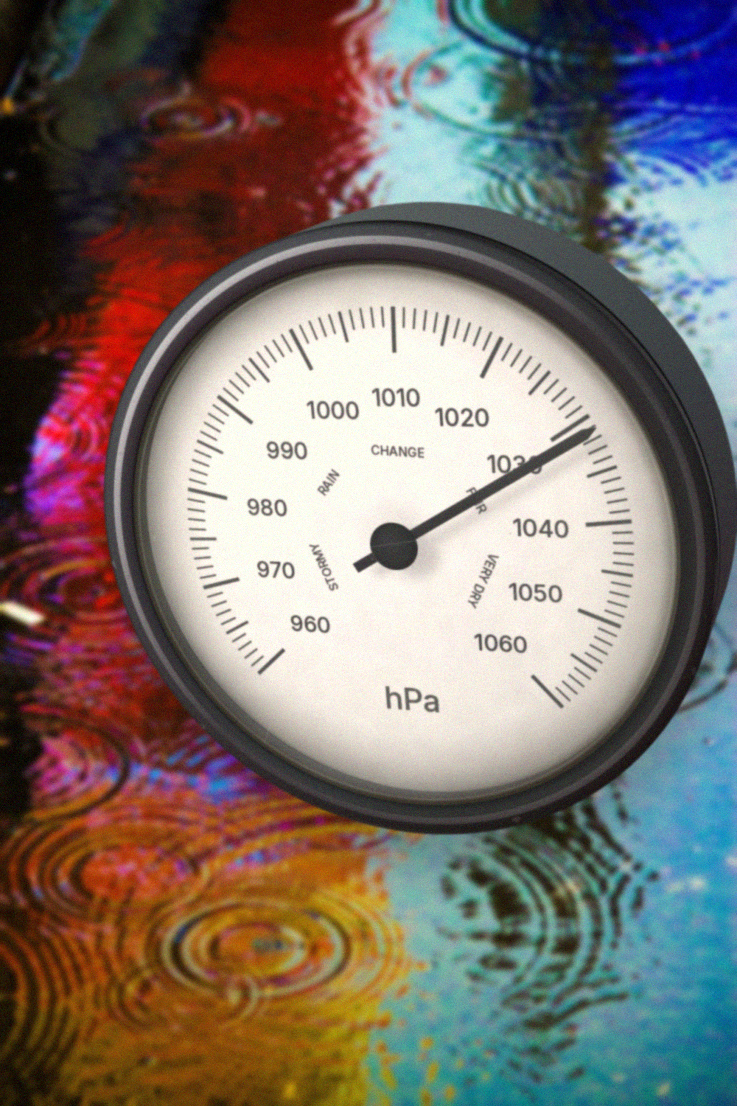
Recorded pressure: 1031 hPa
